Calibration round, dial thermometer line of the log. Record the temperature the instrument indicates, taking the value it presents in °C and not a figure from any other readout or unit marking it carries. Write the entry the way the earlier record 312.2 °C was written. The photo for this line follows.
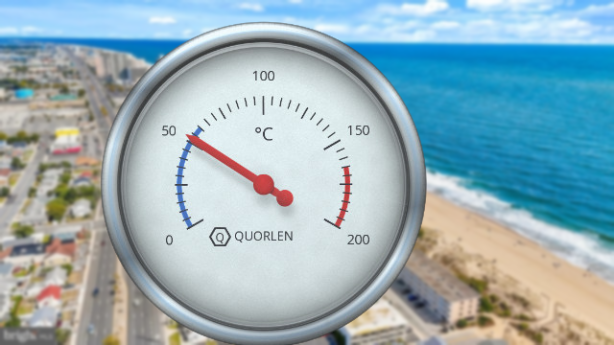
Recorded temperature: 52.5 °C
